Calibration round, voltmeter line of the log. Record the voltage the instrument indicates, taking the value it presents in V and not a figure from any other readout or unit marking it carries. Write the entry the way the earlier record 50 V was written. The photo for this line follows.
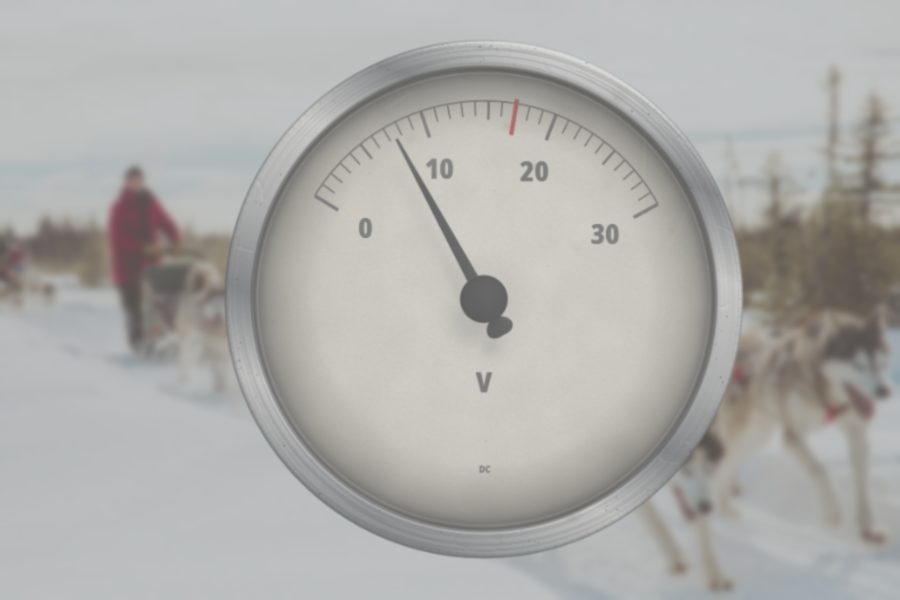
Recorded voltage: 7.5 V
